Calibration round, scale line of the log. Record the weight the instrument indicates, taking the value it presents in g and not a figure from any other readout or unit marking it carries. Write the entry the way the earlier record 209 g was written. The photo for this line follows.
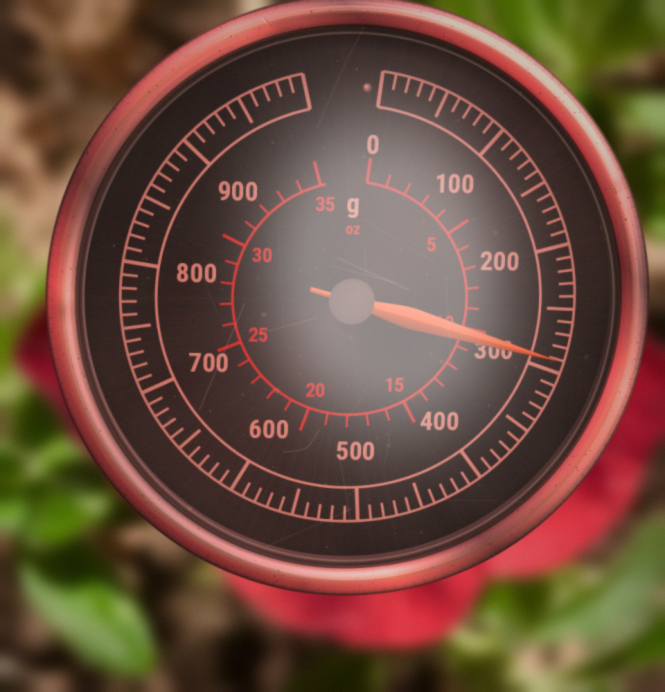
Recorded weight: 290 g
